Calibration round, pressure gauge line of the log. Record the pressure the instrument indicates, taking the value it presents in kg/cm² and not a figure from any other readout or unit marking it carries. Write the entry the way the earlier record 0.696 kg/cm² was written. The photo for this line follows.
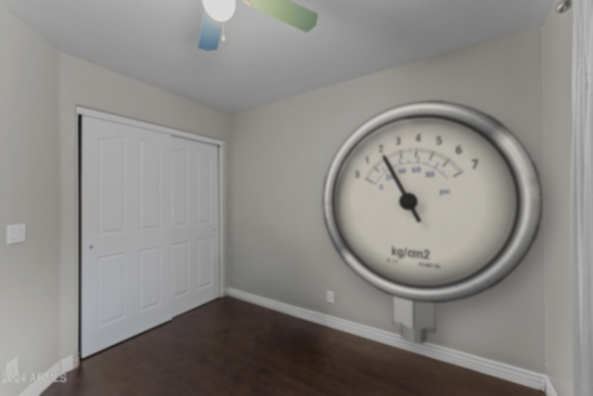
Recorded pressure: 2 kg/cm²
